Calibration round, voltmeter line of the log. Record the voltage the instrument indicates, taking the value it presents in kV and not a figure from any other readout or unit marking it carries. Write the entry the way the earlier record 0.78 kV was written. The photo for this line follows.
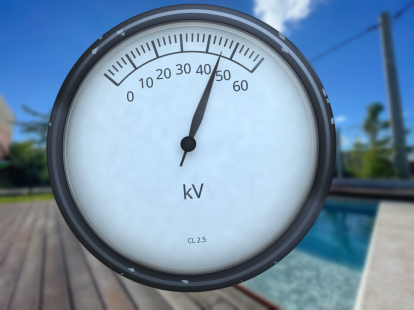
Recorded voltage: 46 kV
